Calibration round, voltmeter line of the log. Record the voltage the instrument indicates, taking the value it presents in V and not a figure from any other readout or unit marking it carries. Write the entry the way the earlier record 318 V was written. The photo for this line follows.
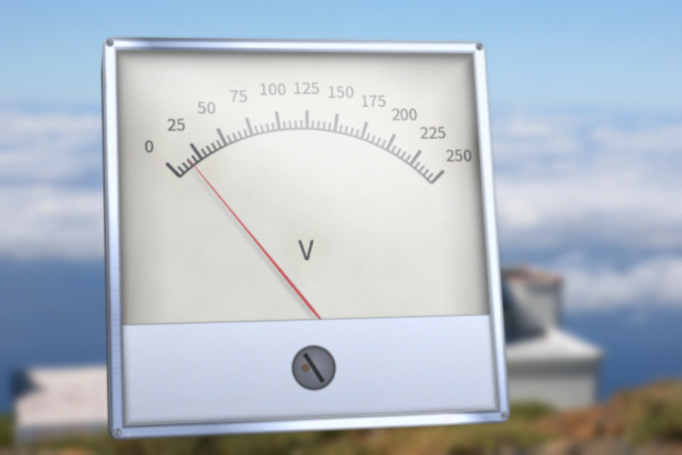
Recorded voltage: 15 V
